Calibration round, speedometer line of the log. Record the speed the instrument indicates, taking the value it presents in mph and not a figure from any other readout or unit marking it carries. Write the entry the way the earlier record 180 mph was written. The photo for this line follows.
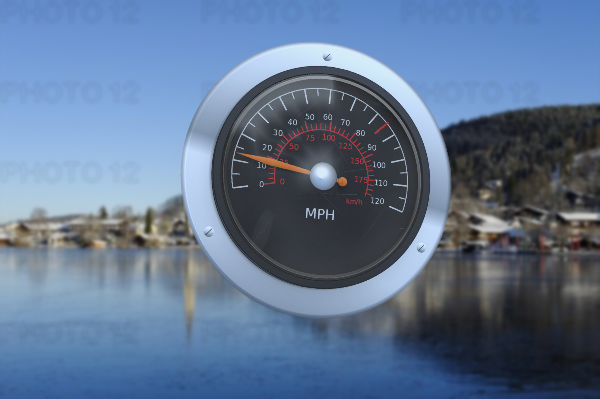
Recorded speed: 12.5 mph
